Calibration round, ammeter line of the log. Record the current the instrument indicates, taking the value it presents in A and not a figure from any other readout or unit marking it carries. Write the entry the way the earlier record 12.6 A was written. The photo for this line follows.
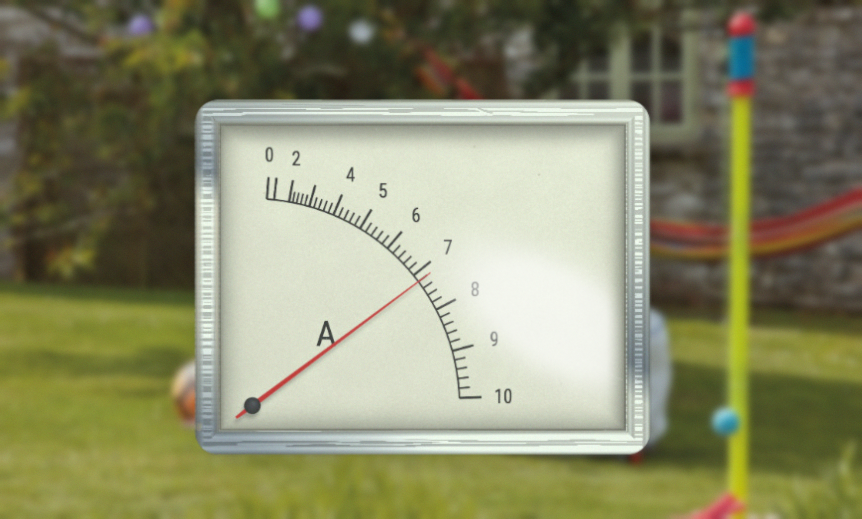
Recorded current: 7.2 A
